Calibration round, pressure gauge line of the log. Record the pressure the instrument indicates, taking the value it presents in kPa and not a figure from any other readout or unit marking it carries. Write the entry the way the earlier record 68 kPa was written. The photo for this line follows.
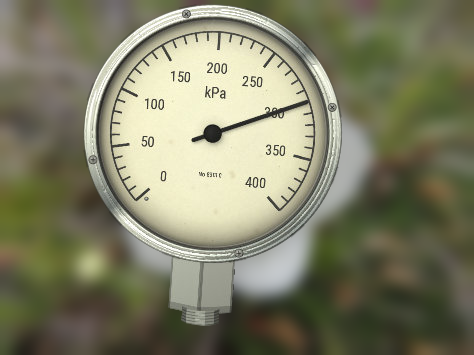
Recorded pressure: 300 kPa
